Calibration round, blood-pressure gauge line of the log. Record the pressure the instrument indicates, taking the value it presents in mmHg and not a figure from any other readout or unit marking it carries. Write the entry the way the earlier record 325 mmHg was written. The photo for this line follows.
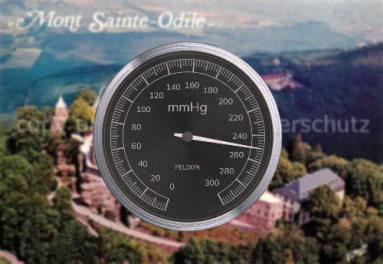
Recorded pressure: 250 mmHg
